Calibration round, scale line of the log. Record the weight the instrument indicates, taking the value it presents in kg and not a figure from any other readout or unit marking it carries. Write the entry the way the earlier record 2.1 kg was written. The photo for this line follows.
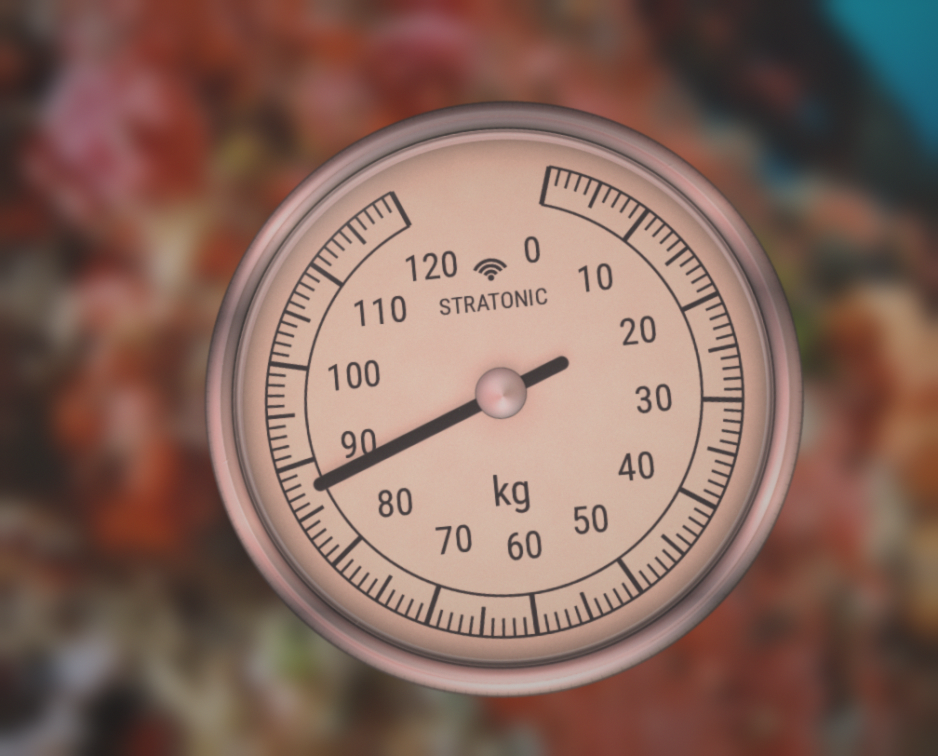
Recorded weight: 87 kg
